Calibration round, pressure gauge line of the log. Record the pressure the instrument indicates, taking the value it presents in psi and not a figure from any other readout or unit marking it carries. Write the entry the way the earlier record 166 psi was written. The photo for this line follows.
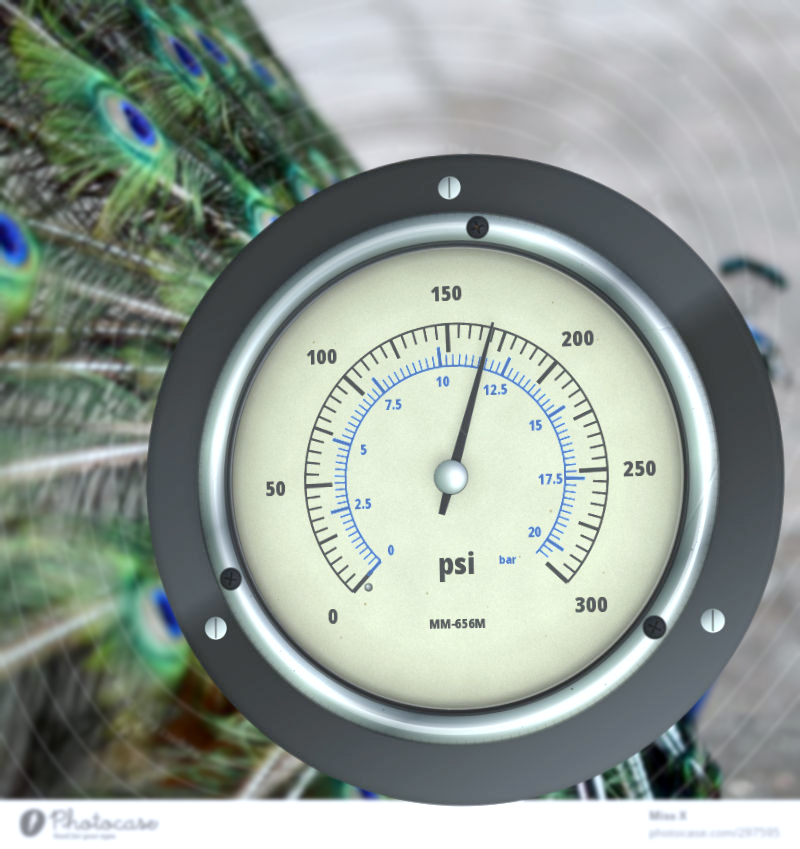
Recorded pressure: 170 psi
